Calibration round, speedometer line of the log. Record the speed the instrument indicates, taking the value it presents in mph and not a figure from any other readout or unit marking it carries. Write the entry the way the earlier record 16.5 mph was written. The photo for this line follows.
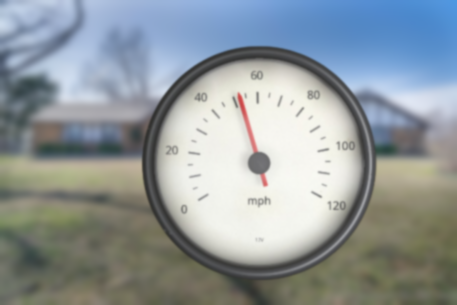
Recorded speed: 52.5 mph
